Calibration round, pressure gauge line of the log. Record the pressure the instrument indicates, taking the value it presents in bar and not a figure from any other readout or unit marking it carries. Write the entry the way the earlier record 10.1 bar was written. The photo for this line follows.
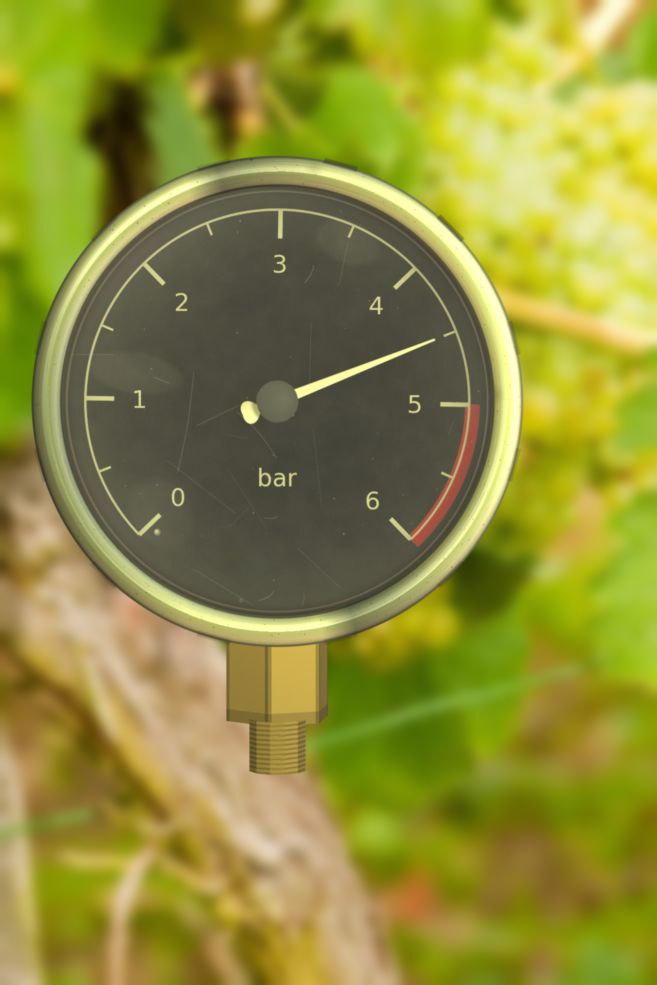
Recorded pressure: 4.5 bar
